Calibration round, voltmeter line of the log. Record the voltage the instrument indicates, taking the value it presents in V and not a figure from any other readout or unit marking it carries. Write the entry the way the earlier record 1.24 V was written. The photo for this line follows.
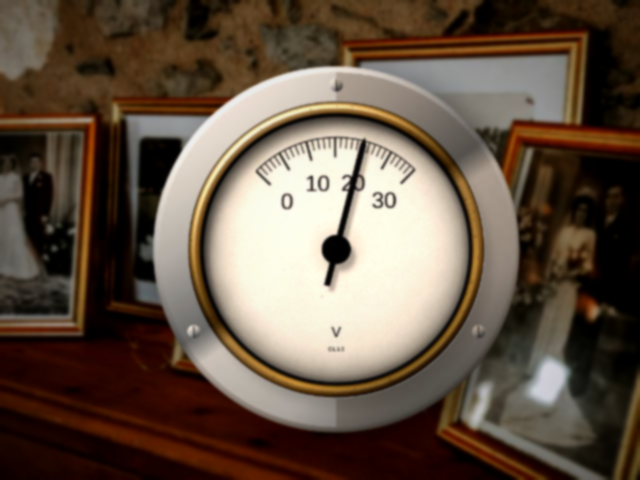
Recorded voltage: 20 V
